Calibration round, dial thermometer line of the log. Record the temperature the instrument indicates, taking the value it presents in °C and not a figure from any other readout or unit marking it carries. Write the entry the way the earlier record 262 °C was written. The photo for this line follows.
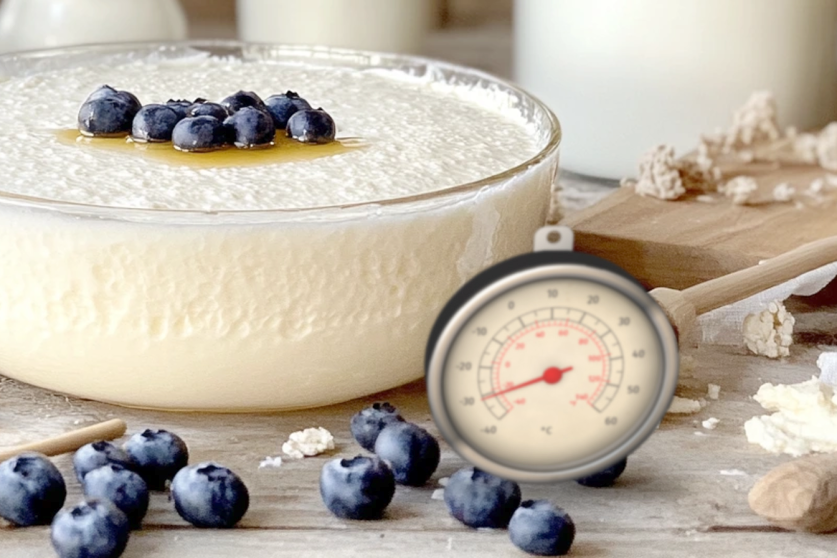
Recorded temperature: -30 °C
